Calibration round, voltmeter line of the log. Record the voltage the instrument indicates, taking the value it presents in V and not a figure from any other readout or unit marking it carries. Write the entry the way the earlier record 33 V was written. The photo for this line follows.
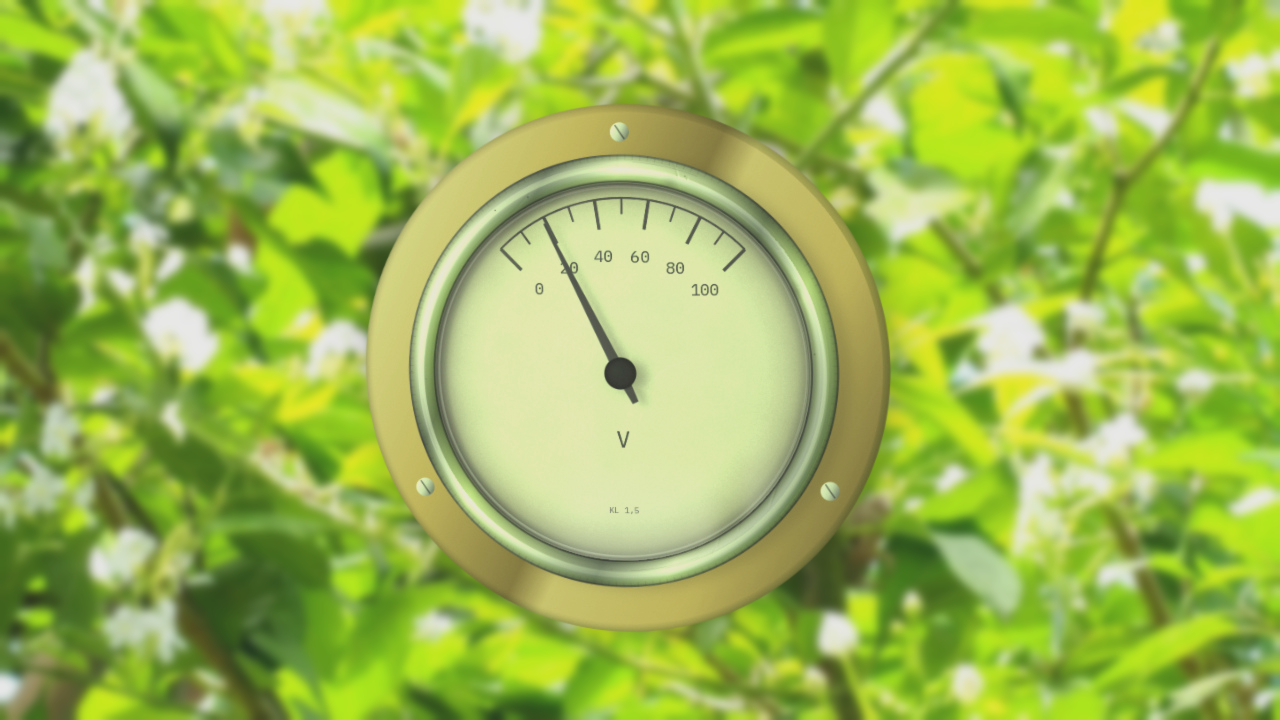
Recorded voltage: 20 V
